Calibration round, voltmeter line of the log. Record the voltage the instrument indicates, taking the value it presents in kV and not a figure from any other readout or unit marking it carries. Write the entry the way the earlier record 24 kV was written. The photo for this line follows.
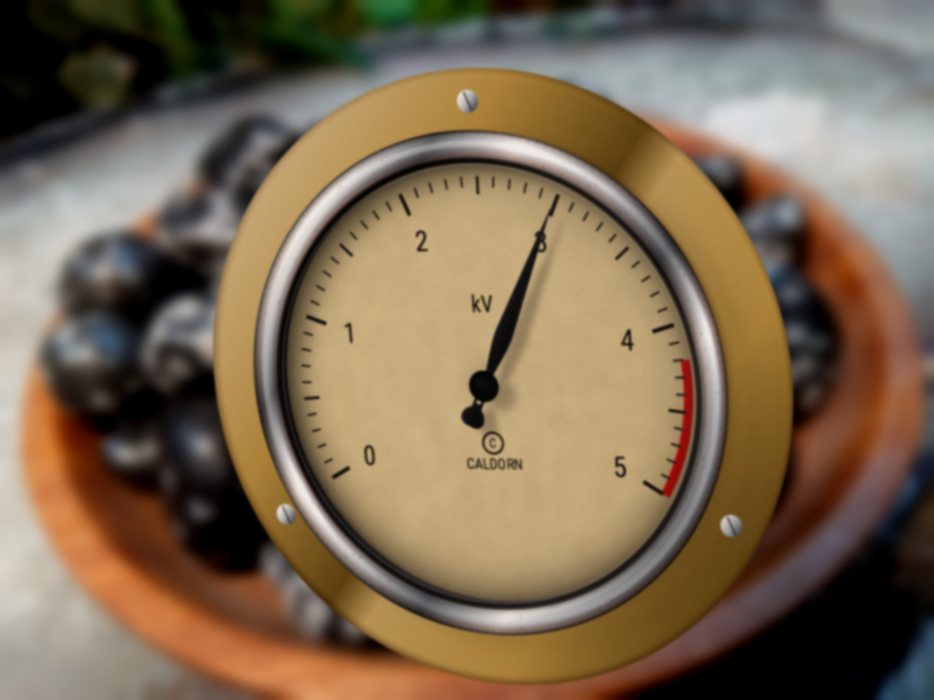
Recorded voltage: 3 kV
